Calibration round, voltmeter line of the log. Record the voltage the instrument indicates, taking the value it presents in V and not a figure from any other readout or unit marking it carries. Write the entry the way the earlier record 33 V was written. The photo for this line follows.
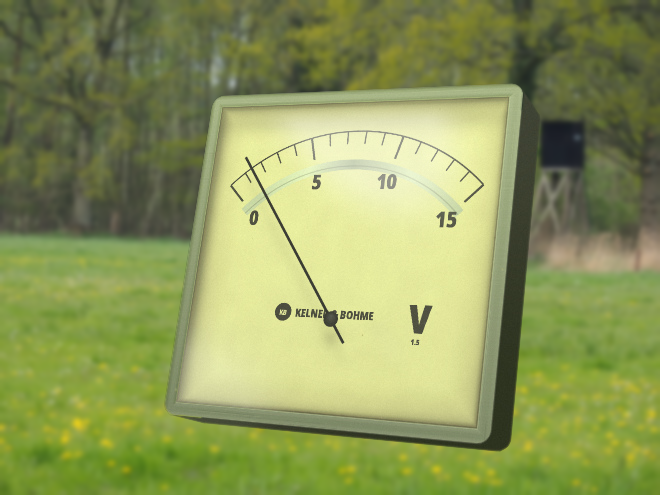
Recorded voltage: 1.5 V
